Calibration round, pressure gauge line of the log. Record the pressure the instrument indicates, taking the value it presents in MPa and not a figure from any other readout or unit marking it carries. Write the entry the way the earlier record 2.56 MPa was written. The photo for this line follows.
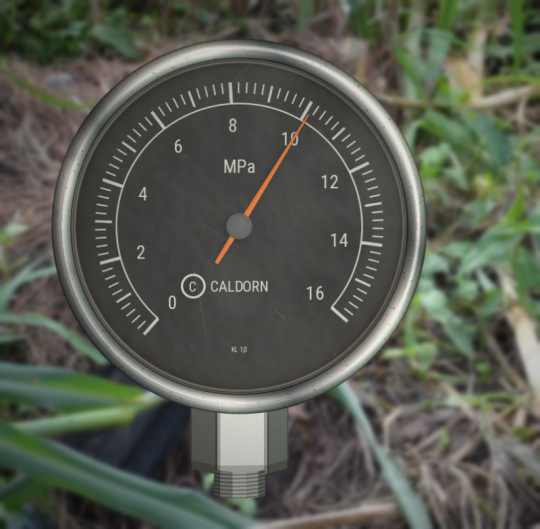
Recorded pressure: 10.1 MPa
